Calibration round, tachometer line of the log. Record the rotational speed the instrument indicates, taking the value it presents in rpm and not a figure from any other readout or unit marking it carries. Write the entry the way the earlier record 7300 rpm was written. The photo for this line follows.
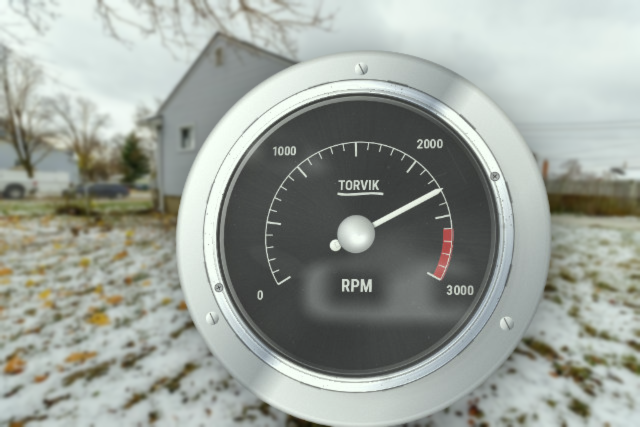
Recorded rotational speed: 2300 rpm
